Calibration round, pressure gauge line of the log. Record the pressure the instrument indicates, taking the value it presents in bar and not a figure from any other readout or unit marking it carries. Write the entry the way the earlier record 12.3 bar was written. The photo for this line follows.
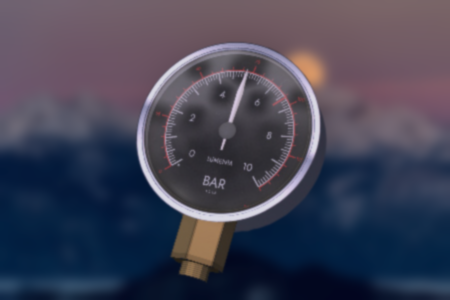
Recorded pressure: 5 bar
